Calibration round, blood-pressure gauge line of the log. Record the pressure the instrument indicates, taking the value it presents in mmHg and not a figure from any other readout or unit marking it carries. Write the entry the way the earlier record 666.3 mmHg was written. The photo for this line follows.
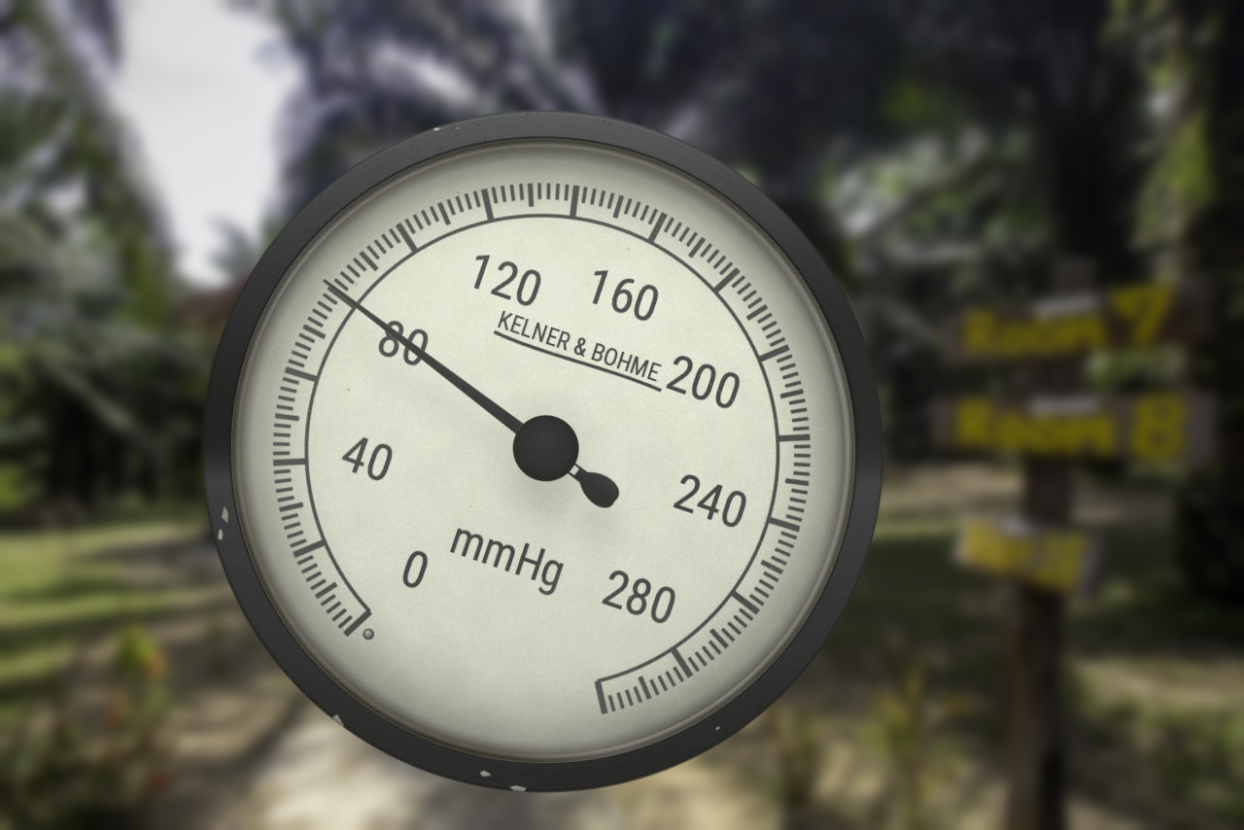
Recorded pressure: 80 mmHg
